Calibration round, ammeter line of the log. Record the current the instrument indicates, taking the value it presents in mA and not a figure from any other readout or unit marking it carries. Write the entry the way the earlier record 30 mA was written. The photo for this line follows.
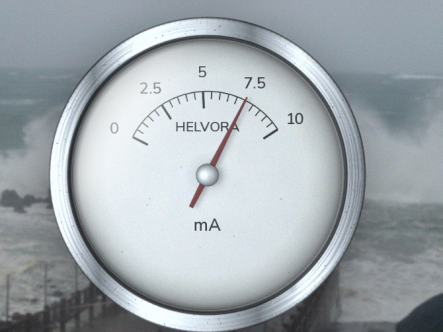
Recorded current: 7.5 mA
